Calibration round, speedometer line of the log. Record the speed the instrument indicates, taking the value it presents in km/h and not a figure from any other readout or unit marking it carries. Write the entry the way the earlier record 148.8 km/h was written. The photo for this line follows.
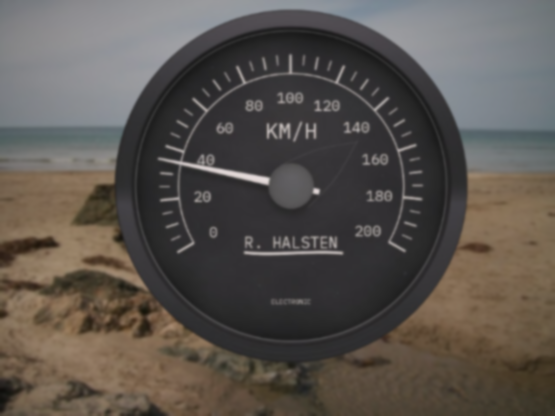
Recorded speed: 35 km/h
